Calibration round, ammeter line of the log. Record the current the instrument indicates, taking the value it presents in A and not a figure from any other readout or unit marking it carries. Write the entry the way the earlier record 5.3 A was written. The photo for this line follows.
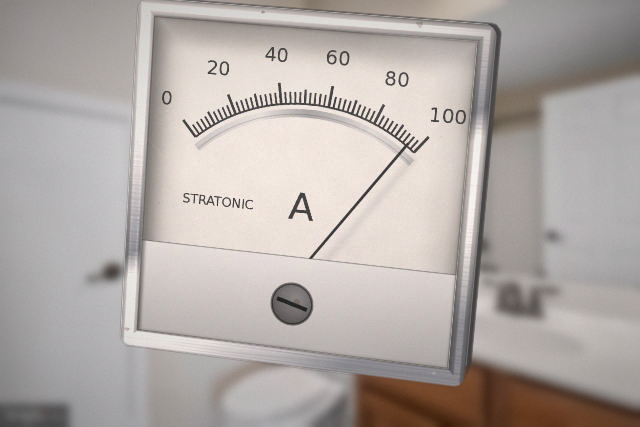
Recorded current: 96 A
